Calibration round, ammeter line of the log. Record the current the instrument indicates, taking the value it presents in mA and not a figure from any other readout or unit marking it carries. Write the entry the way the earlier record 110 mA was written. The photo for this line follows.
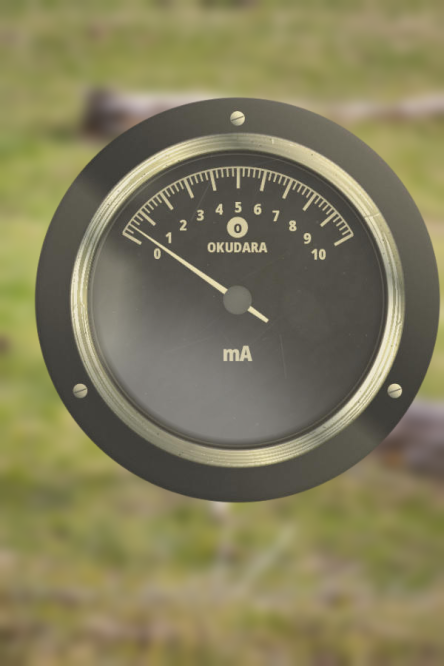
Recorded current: 0.4 mA
